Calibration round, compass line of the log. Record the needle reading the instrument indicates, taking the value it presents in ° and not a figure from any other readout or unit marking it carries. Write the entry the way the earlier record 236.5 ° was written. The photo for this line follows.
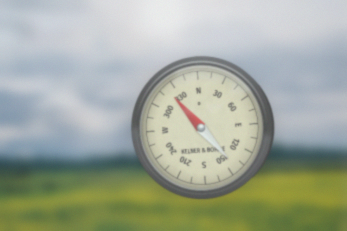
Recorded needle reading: 322.5 °
